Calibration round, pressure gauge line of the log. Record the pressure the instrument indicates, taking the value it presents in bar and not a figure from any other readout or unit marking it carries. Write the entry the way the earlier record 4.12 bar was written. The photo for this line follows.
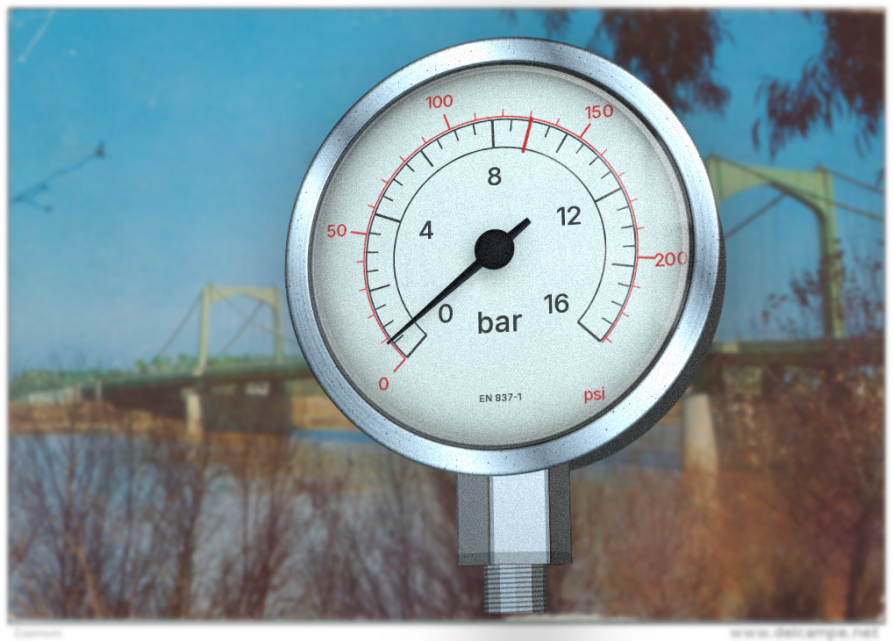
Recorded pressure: 0.5 bar
